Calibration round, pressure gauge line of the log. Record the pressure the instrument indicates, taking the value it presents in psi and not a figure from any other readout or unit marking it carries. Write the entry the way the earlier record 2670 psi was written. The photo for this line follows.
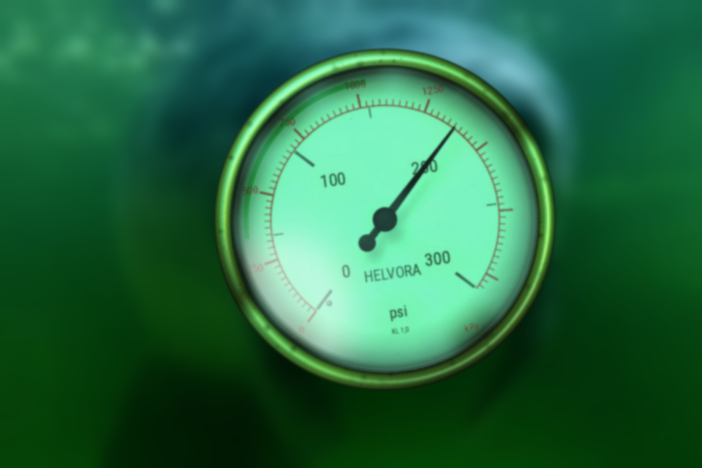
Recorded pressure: 200 psi
